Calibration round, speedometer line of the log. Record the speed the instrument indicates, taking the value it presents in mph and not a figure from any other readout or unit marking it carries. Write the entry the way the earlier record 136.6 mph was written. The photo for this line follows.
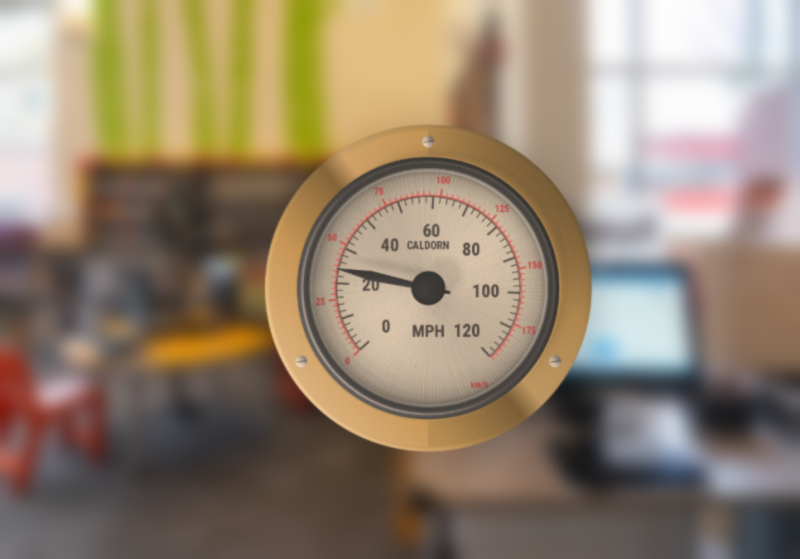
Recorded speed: 24 mph
